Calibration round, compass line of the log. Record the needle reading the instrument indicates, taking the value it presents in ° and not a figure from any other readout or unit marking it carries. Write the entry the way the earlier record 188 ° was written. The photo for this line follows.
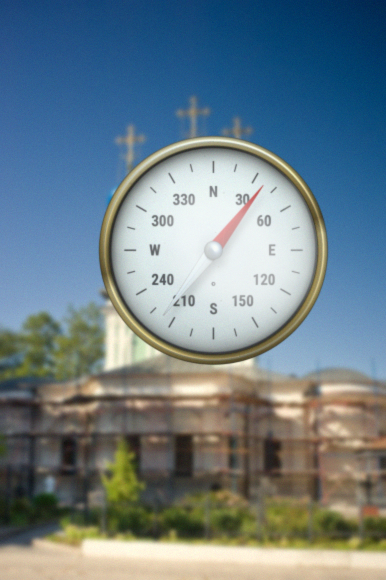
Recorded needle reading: 37.5 °
